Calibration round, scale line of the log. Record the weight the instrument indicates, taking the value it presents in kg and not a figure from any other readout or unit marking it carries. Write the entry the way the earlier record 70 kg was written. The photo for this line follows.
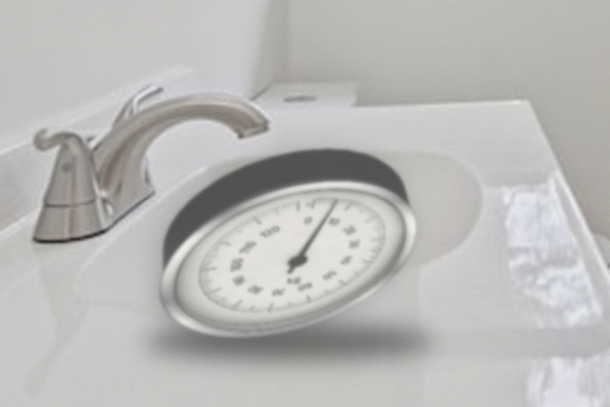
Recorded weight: 5 kg
